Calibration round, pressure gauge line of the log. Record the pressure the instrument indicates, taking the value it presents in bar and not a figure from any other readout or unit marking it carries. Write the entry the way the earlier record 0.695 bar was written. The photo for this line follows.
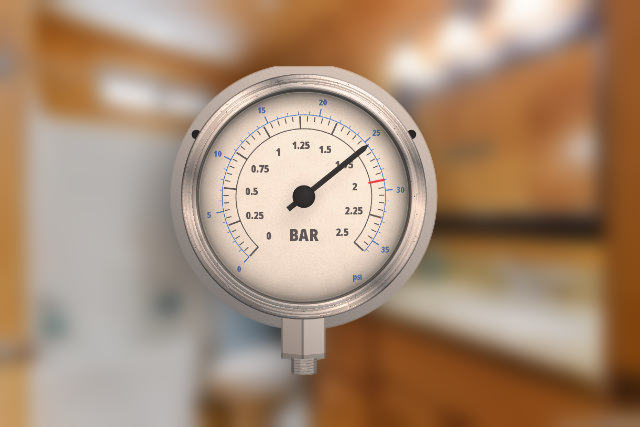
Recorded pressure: 1.75 bar
